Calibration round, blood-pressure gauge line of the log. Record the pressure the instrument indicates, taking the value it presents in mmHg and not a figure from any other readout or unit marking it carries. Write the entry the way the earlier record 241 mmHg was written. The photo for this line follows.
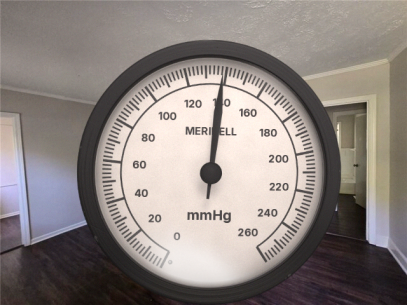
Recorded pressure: 138 mmHg
